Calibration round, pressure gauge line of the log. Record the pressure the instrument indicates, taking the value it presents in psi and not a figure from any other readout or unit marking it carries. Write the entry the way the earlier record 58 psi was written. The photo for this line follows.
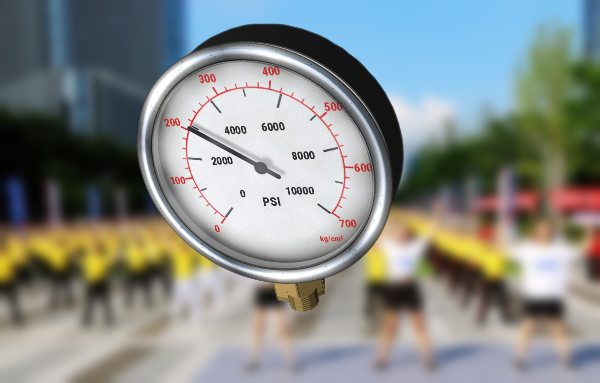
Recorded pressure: 3000 psi
